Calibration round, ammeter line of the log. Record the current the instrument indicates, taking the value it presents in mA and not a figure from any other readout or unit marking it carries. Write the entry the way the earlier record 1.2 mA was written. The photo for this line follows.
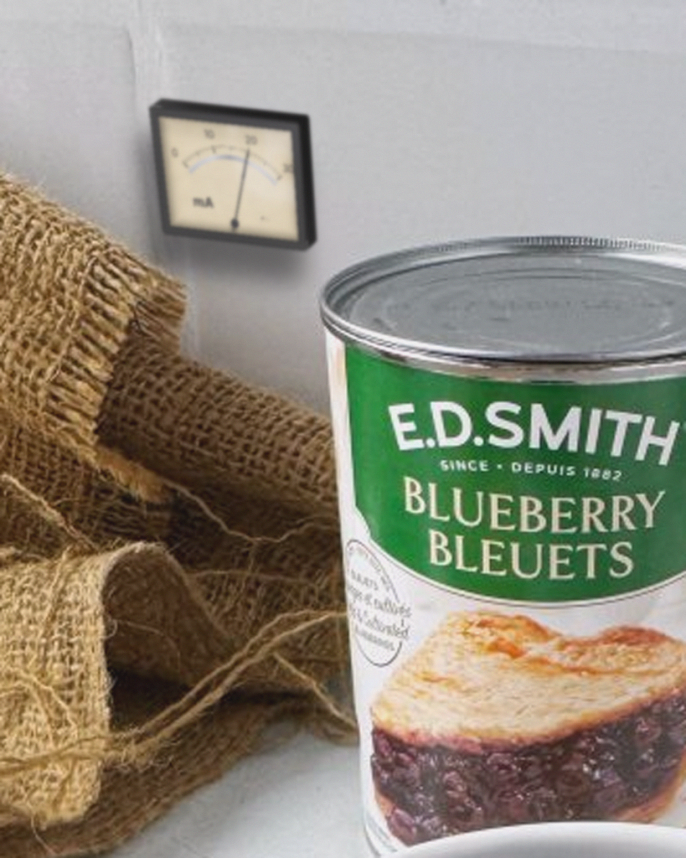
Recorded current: 20 mA
